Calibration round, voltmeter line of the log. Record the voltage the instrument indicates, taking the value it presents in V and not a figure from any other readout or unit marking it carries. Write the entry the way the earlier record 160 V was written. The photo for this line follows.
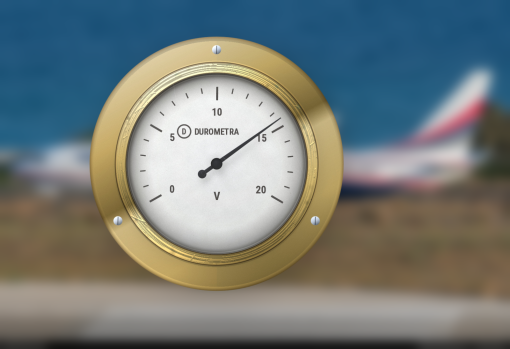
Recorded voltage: 14.5 V
